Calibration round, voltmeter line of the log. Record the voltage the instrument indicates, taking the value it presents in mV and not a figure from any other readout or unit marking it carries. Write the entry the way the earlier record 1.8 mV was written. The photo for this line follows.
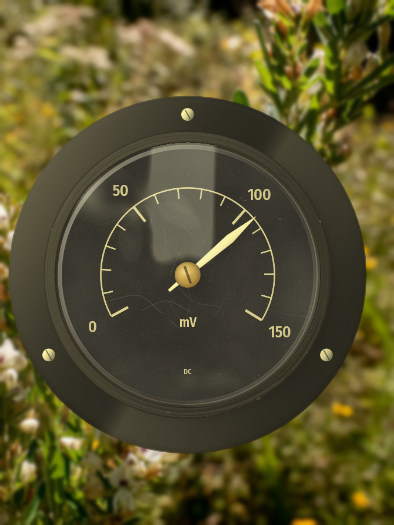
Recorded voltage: 105 mV
